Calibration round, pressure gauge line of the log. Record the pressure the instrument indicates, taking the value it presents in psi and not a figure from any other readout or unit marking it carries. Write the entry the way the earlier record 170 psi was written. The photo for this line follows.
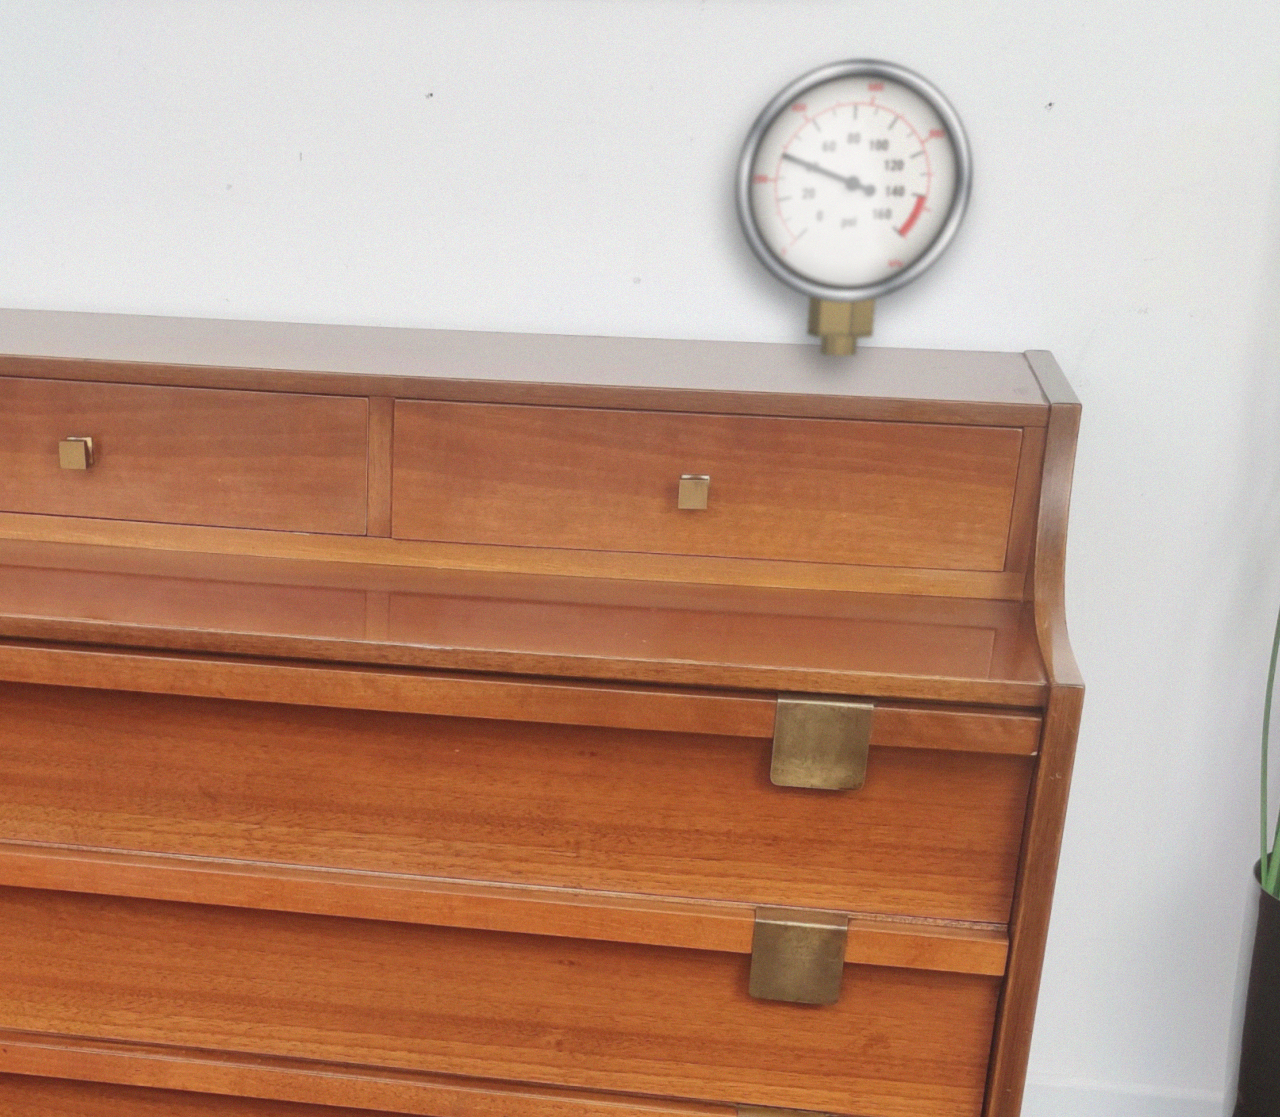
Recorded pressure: 40 psi
